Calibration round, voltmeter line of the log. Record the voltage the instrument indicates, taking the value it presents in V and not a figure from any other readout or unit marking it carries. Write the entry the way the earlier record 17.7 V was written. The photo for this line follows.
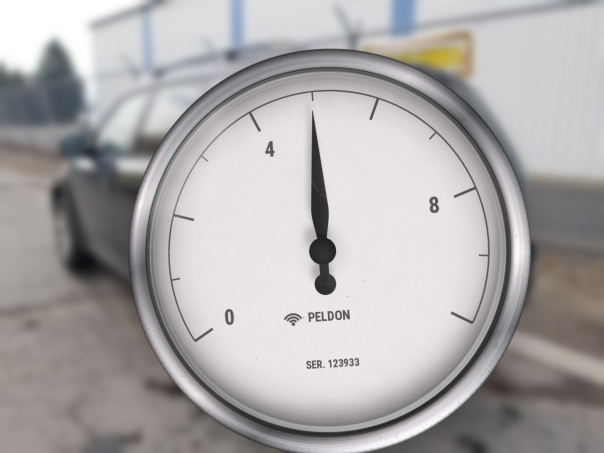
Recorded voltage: 5 V
